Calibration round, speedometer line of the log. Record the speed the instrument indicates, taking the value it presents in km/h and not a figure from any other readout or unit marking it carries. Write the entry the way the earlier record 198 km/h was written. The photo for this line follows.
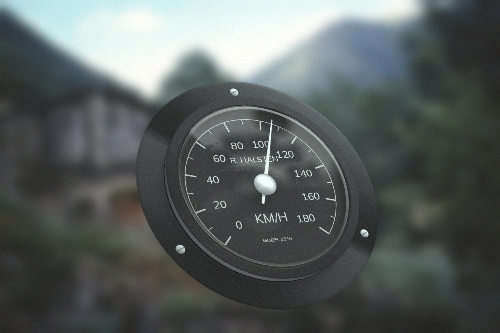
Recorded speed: 105 km/h
